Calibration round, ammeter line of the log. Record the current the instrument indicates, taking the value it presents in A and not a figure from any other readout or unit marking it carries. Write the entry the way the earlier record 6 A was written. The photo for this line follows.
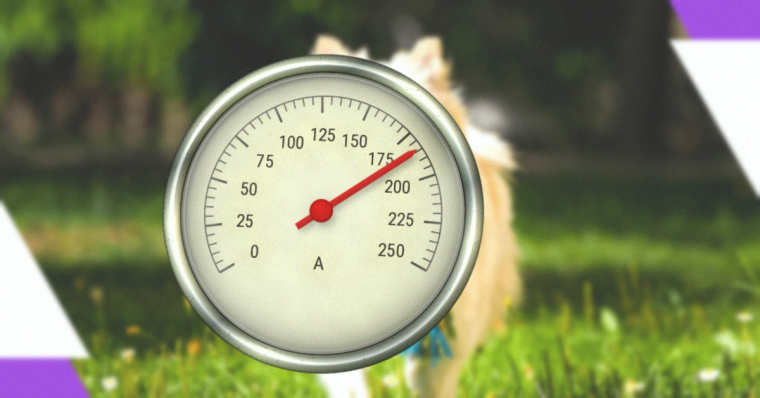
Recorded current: 185 A
